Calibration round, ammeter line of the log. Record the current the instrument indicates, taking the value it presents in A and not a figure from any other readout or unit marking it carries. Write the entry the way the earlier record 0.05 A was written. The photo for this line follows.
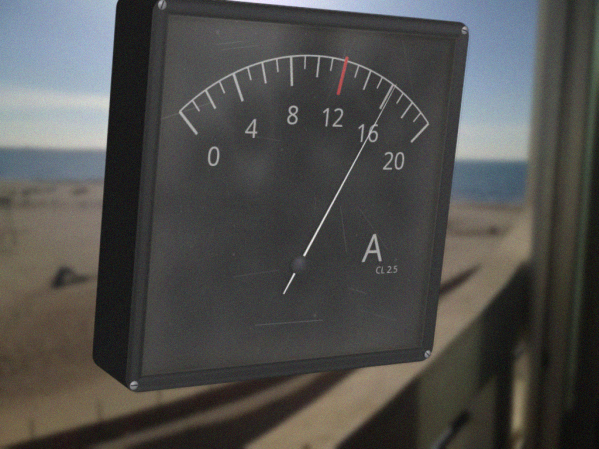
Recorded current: 16 A
